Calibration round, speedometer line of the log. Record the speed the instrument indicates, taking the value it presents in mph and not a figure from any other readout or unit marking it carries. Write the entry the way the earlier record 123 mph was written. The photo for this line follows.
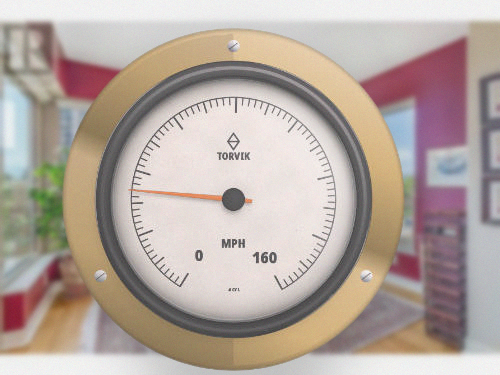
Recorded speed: 34 mph
